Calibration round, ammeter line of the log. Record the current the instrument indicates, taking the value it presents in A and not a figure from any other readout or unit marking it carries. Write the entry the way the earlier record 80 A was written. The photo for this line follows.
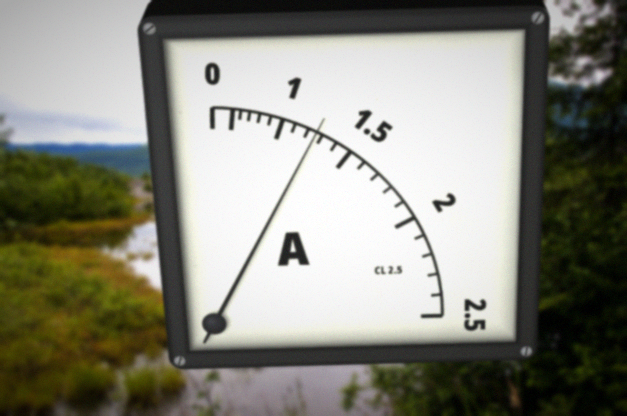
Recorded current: 1.25 A
